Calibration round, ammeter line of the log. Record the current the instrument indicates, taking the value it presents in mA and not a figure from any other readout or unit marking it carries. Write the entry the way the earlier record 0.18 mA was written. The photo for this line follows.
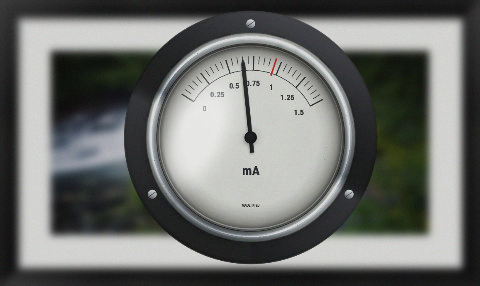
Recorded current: 0.65 mA
